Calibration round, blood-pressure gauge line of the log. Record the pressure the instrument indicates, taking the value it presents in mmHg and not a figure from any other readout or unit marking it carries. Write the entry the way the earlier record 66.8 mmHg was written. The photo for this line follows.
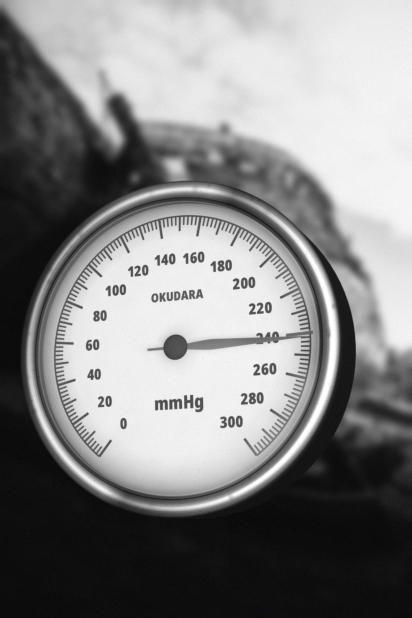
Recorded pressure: 242 mmHg
